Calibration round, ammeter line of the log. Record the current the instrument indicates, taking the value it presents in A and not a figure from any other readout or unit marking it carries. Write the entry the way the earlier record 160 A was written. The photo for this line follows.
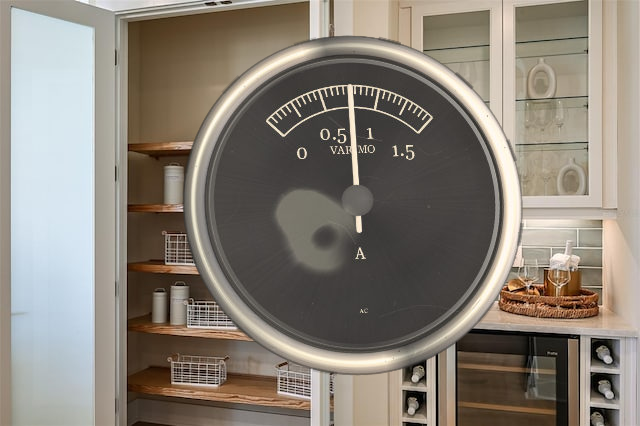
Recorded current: 0.75 A
